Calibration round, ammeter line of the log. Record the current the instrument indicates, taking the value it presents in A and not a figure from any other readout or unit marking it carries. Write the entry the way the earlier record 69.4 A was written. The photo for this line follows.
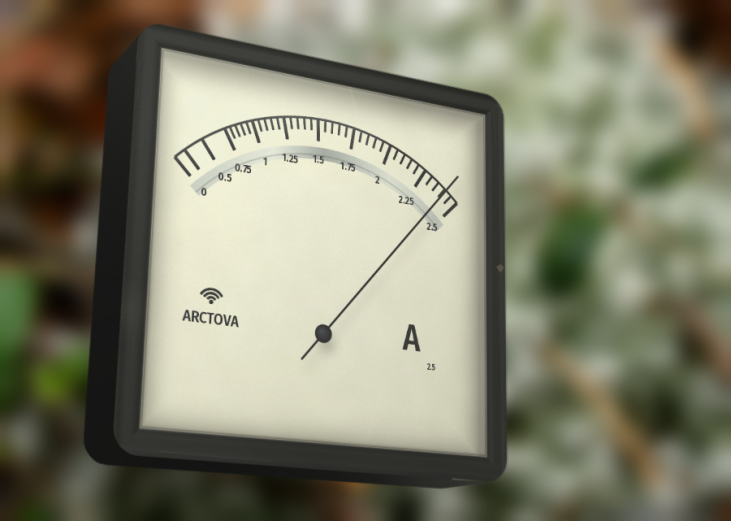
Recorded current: 2.4 A
